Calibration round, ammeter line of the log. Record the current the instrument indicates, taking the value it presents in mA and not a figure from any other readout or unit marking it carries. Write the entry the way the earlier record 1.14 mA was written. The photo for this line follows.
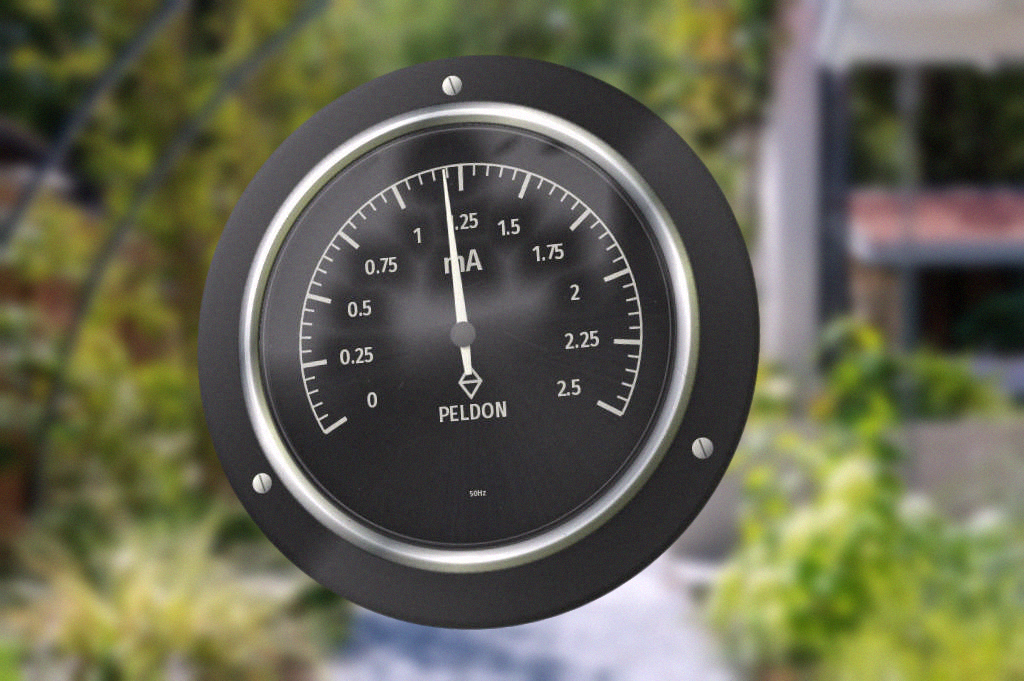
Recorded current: 1.2 mA
